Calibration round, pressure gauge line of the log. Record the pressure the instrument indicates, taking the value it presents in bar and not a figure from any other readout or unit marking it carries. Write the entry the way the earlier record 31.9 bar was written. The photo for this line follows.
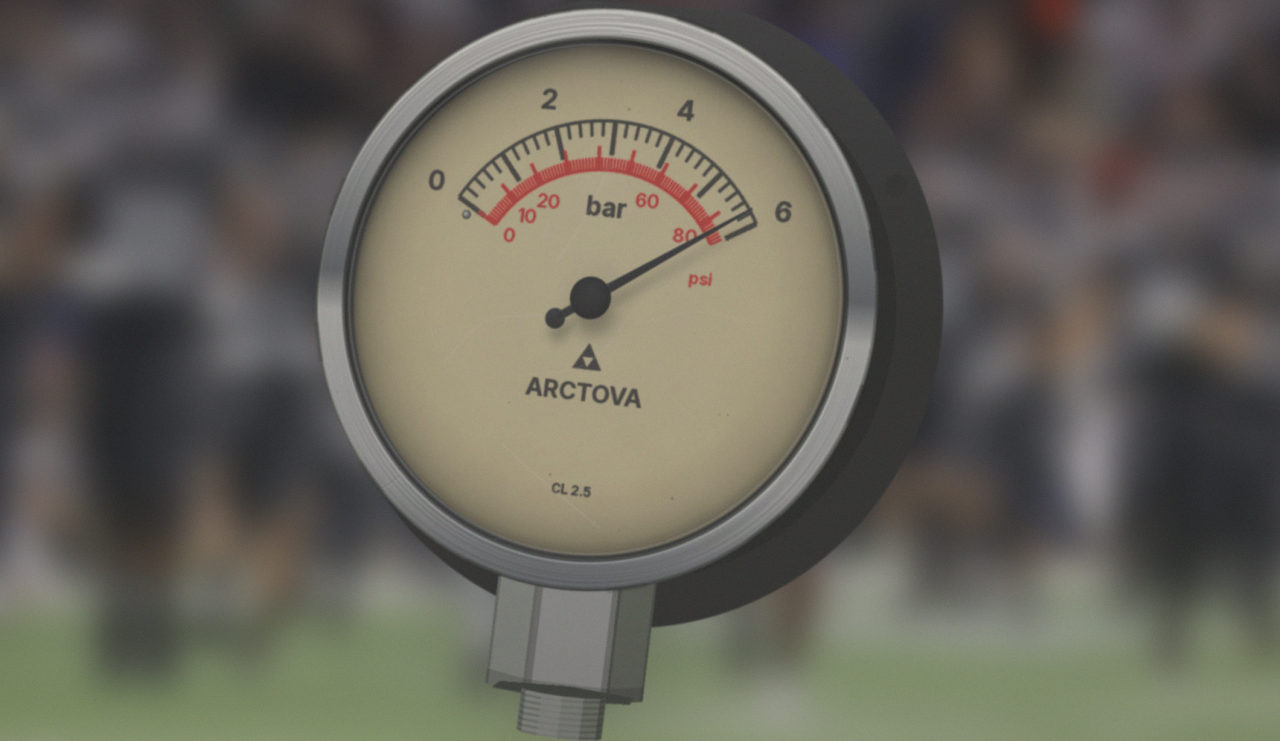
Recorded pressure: 5.8 bar
